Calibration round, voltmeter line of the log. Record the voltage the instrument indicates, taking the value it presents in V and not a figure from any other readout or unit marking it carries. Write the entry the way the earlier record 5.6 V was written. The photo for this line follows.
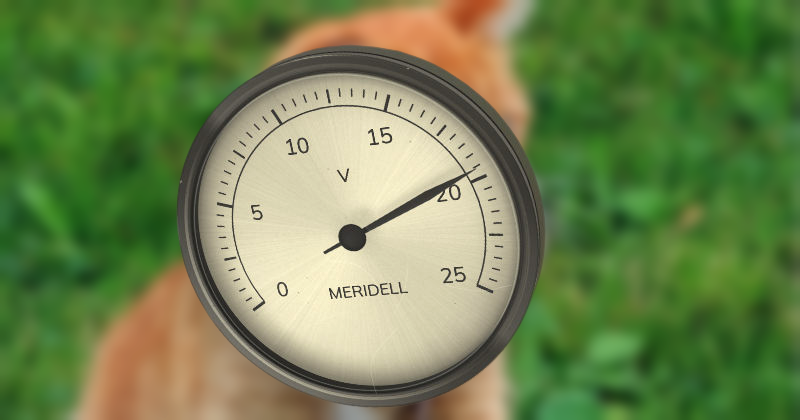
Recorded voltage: 19.5 V
